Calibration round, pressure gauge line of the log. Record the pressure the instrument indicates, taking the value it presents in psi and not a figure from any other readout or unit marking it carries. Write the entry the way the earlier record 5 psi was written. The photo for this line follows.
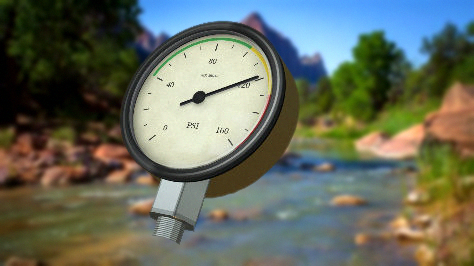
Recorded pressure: 120 psi
